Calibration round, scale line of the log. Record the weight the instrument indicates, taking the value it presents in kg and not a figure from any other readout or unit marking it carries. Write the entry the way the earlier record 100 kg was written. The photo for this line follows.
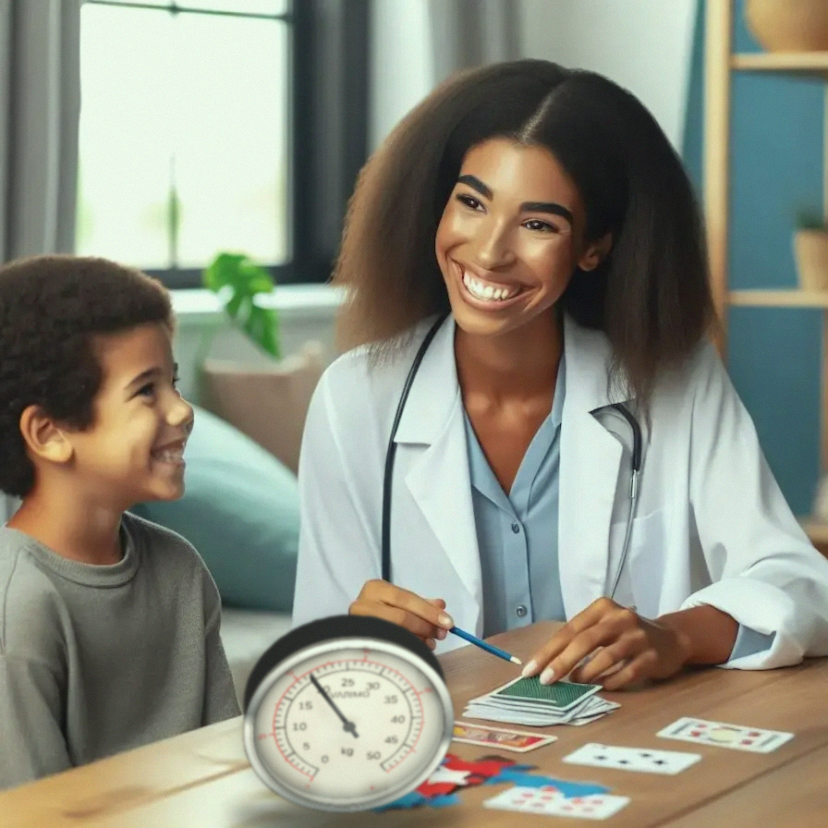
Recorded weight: 20 kg
